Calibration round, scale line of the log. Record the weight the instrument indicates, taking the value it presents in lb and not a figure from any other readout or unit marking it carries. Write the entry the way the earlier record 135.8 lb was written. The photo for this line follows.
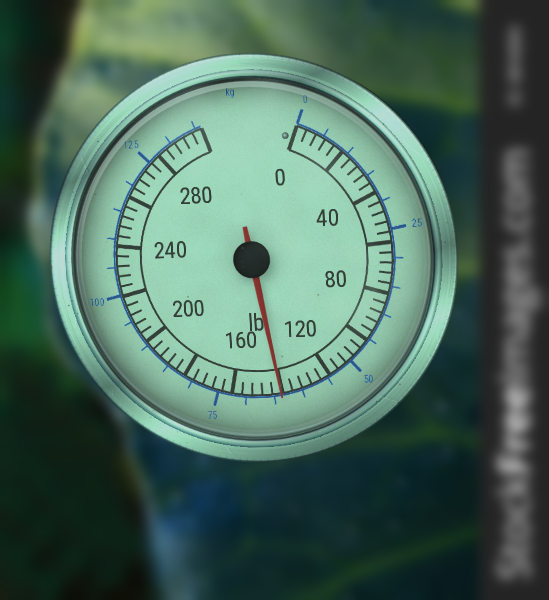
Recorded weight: 140 lb
